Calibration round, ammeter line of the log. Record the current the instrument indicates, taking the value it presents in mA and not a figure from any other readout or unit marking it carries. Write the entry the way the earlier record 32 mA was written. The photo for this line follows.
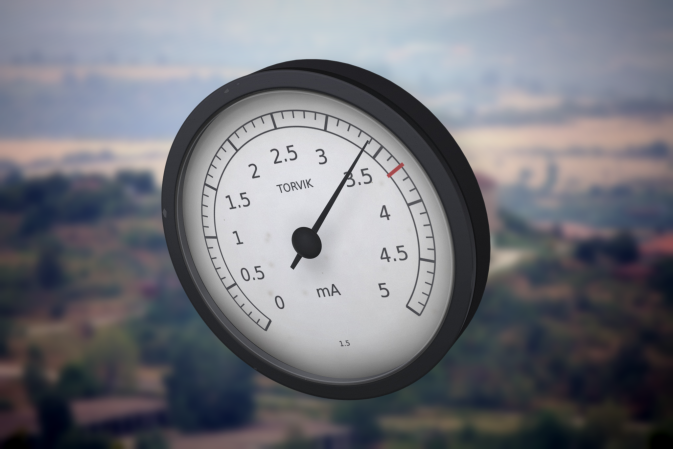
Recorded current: 3.4 mA
